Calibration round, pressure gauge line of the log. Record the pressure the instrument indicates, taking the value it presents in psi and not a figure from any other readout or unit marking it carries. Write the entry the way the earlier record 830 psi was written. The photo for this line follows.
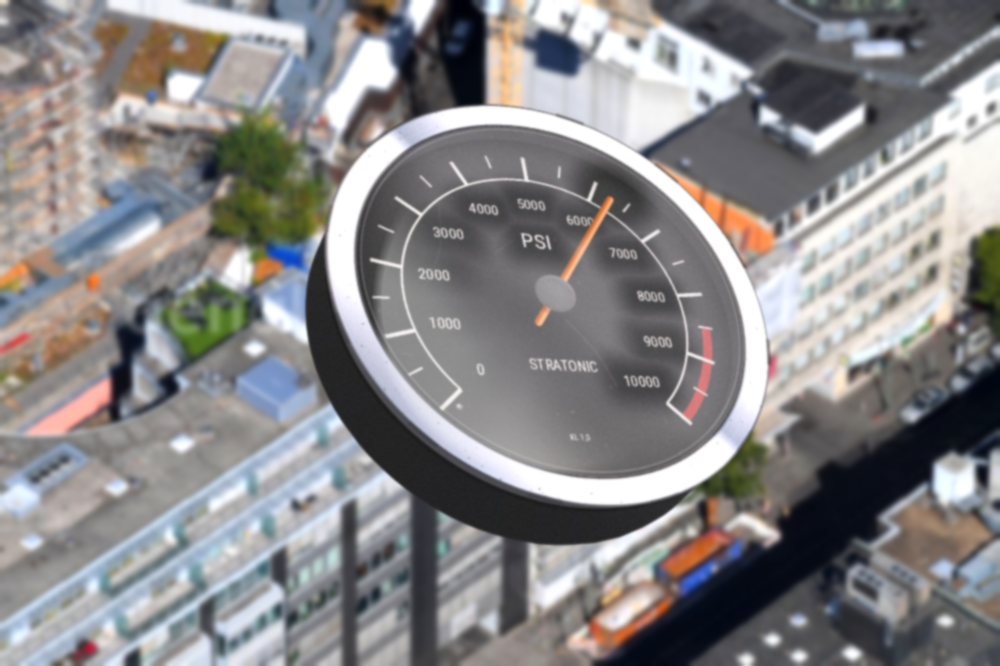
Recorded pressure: 6250 psi
